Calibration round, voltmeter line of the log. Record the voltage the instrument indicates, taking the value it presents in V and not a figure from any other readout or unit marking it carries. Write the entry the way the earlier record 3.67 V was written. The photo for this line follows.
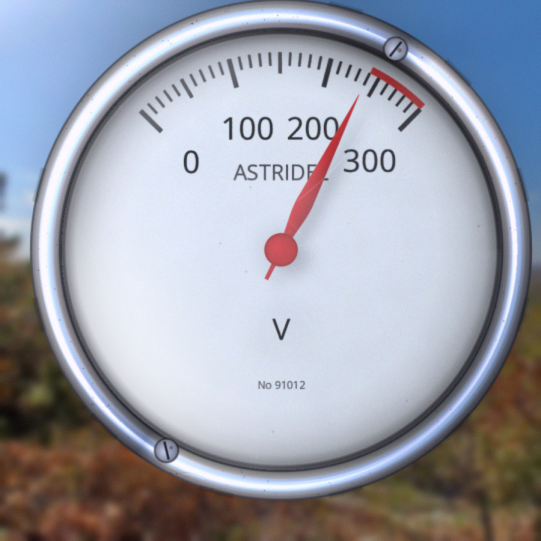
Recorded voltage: 240 V
